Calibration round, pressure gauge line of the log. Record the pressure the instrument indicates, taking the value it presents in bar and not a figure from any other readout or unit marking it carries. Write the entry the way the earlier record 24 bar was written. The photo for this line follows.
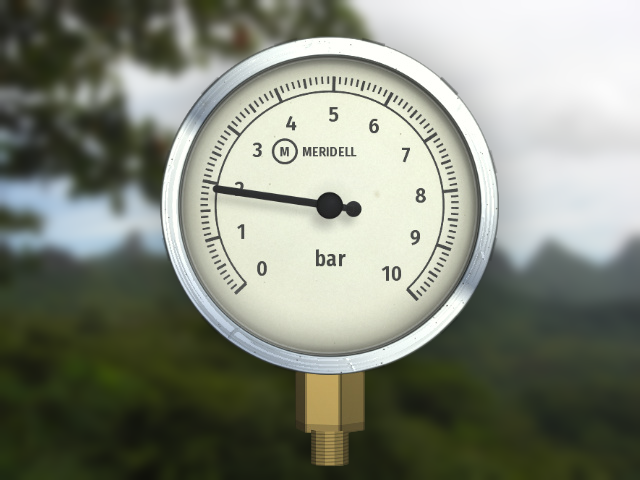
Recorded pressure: 1.9 bar
